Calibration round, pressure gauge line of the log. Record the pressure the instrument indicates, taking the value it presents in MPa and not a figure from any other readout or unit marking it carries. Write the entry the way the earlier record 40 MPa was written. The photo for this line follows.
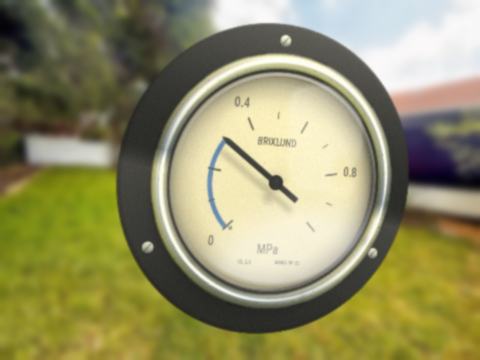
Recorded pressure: 0.3 MPa
